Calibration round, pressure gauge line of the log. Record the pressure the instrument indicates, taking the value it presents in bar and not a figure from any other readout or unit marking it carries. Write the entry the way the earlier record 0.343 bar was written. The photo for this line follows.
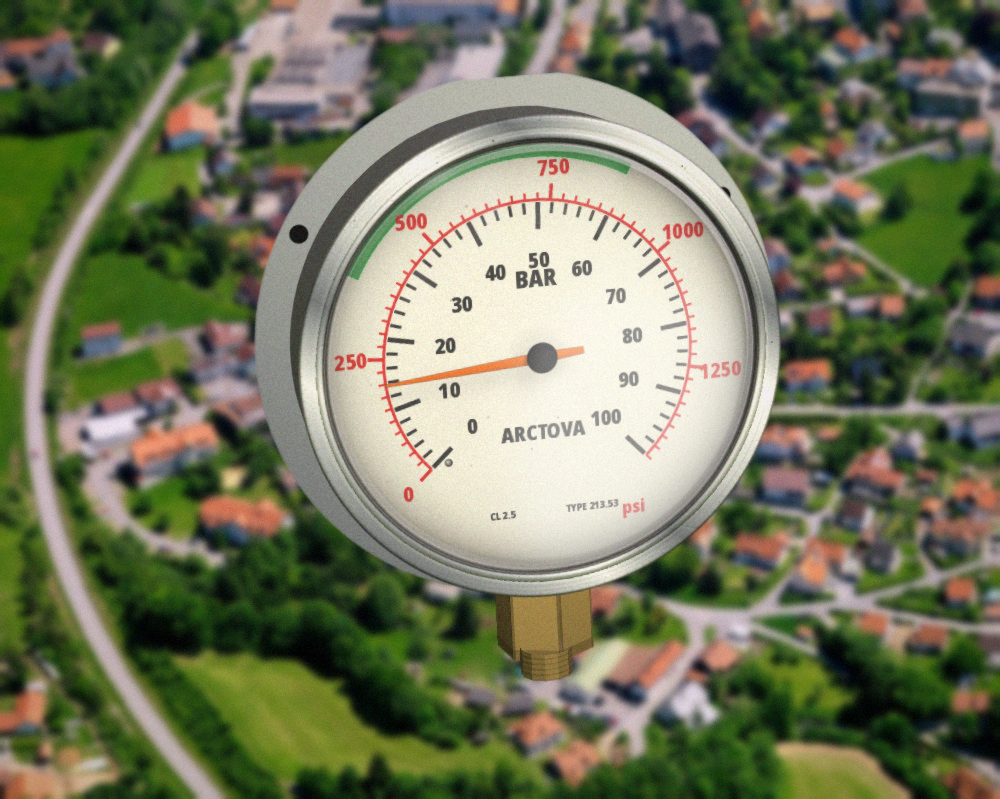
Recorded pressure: 14 bar
